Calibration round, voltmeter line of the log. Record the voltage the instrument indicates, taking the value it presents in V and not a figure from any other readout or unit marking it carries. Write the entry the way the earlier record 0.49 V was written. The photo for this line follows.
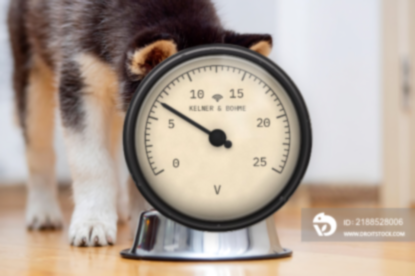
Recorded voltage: 6.5 V
